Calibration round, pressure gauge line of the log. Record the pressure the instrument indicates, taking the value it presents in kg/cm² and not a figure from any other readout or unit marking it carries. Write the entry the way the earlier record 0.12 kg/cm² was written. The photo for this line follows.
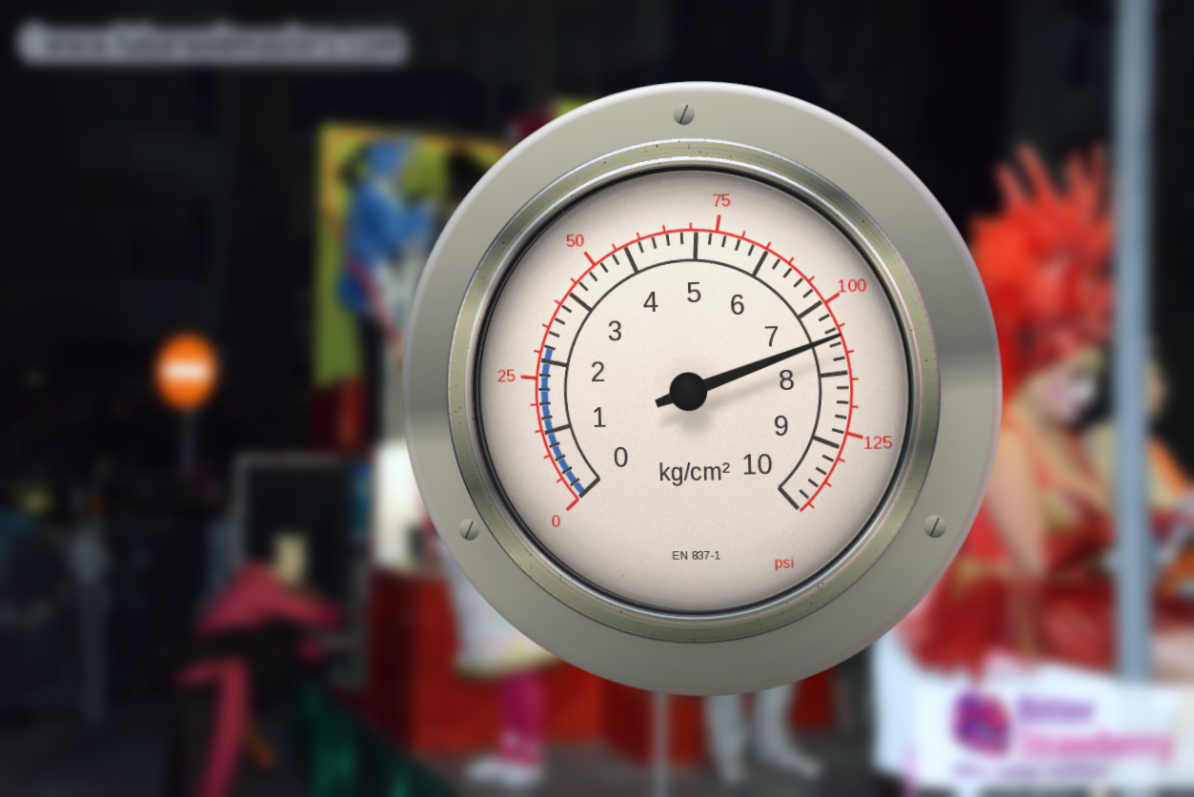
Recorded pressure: 7.5 kg/cm²
